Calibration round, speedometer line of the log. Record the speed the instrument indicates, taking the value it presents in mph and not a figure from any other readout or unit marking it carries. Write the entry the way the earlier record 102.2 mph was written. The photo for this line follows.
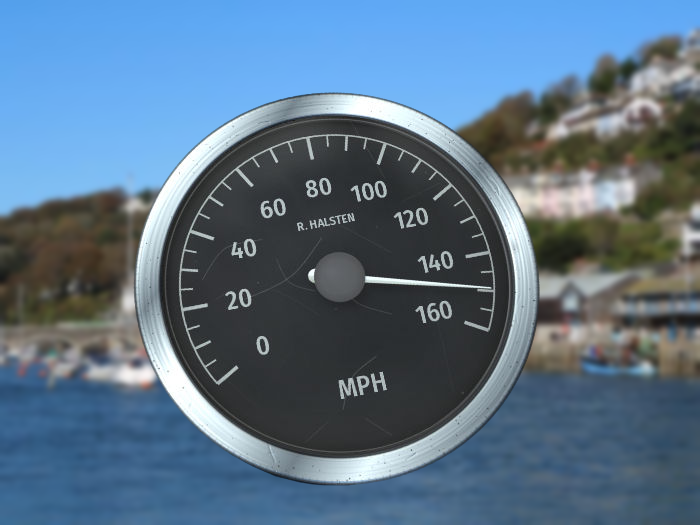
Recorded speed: 150 mph
